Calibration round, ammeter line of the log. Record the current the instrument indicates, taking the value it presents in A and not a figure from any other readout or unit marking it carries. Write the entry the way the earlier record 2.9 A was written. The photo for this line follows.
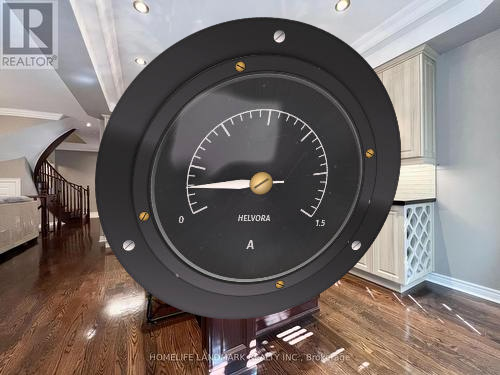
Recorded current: 0.15 A
